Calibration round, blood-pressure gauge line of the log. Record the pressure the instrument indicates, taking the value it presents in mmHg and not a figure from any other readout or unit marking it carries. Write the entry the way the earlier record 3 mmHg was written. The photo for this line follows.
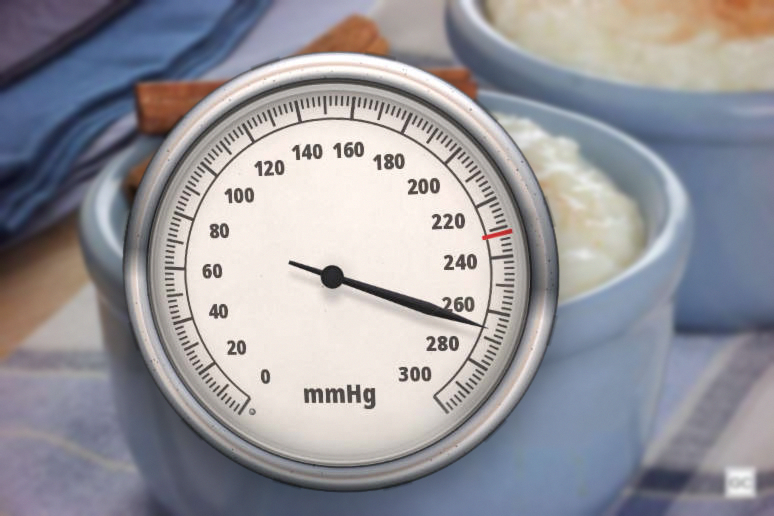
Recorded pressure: 266 mmHg
